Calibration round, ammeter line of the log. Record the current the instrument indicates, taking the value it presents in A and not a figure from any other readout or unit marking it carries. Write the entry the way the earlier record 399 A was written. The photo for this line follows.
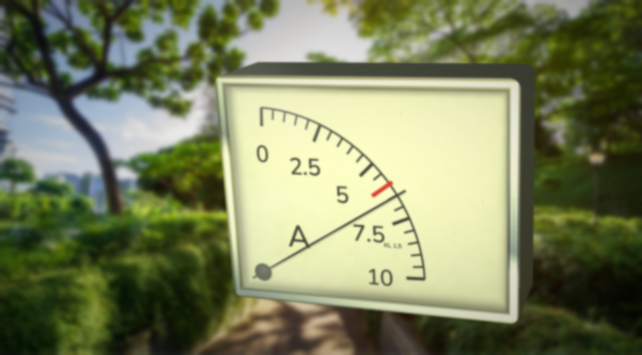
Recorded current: 6.5 A
